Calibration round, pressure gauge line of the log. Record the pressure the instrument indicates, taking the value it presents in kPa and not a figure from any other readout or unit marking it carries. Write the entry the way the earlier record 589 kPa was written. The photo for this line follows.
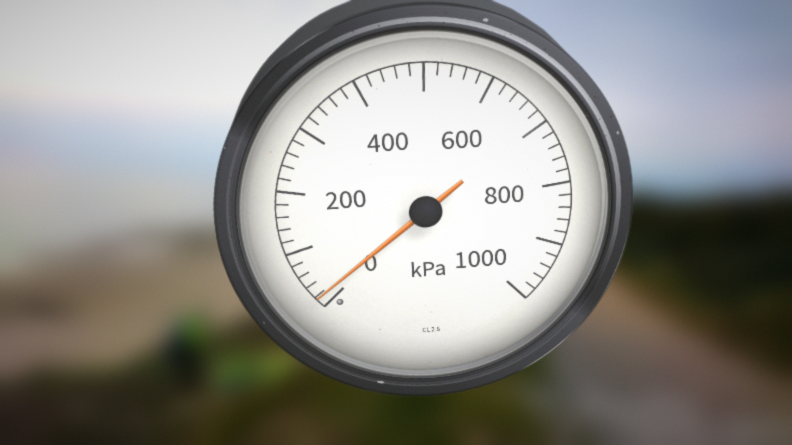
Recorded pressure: 20 kPa
